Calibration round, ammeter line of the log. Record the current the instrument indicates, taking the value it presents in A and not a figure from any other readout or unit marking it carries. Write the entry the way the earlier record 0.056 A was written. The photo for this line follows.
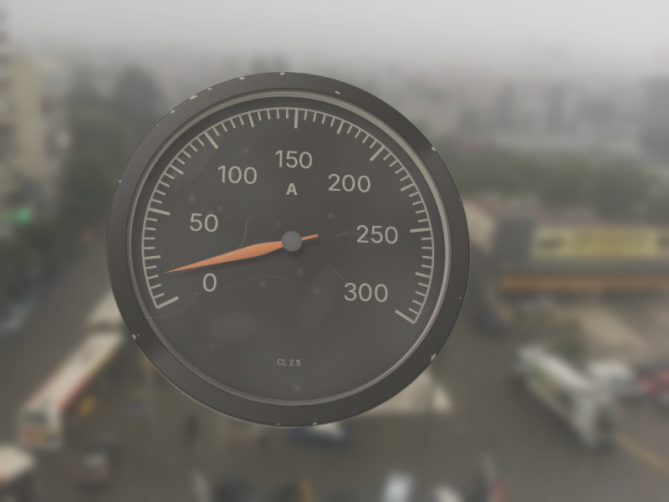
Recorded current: 15 A
